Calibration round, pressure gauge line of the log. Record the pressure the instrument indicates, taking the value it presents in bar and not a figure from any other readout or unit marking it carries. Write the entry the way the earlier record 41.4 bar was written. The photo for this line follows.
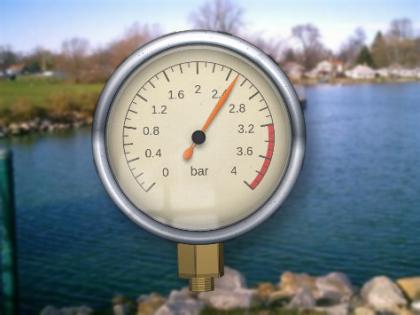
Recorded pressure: 2.5 bar
